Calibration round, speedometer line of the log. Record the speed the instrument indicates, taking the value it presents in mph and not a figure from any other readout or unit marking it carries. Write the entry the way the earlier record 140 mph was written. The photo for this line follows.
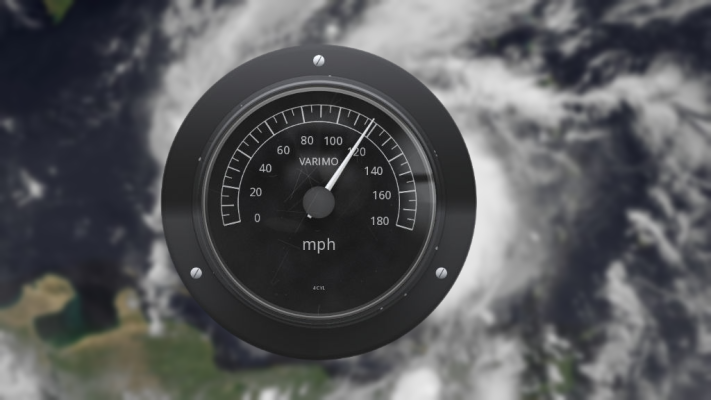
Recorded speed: 117.5 mph
